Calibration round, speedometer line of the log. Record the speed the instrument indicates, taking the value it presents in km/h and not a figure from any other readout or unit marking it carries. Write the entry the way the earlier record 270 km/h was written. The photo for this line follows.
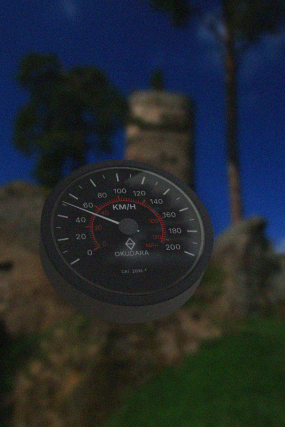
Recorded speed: 50 km/h
